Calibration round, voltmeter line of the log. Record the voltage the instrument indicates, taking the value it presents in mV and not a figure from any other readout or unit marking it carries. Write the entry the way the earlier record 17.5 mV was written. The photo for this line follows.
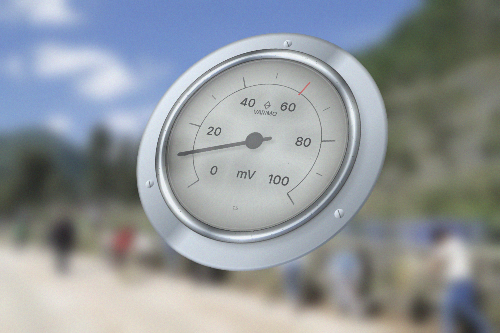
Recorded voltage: 10 mV
